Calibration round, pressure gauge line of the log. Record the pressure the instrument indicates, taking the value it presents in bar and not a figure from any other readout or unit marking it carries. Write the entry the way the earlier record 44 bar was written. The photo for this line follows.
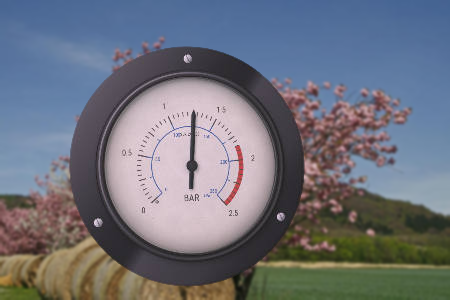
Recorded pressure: 1.25 bar
